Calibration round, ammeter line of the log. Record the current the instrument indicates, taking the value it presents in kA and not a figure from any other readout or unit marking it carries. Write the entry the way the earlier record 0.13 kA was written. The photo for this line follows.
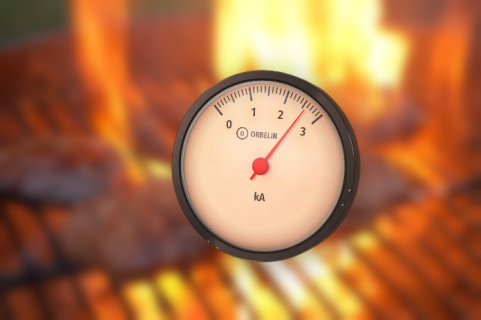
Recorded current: 2.6 kA
